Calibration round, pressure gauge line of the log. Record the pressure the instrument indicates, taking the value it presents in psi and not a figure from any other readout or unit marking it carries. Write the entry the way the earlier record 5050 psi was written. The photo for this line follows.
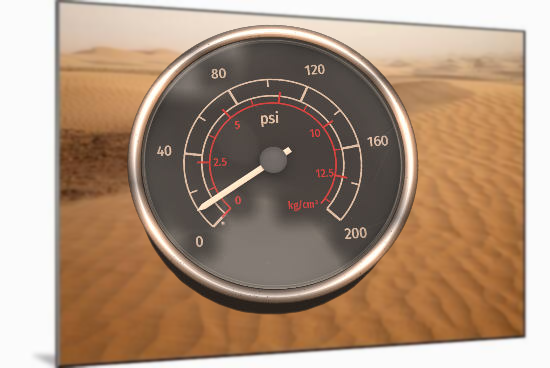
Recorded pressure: 10 psi
